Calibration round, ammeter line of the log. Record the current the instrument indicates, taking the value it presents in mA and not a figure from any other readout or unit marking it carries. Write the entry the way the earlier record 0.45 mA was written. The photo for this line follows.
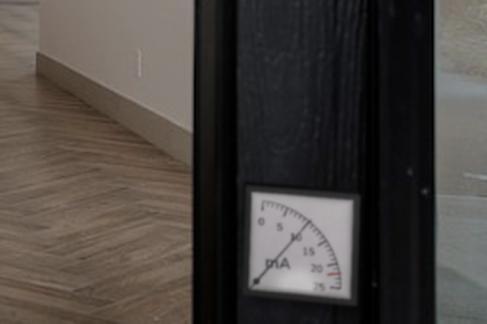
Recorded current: 10 mA
